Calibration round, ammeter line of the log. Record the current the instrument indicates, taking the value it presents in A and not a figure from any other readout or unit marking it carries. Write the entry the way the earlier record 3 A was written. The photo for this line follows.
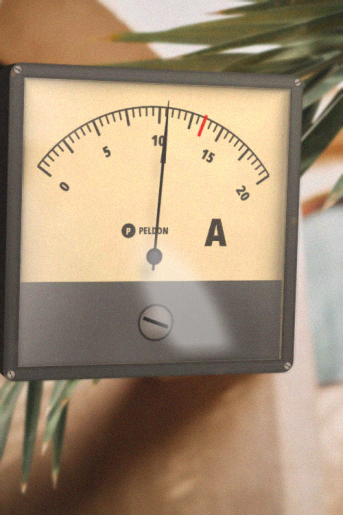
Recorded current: 10.5 A
